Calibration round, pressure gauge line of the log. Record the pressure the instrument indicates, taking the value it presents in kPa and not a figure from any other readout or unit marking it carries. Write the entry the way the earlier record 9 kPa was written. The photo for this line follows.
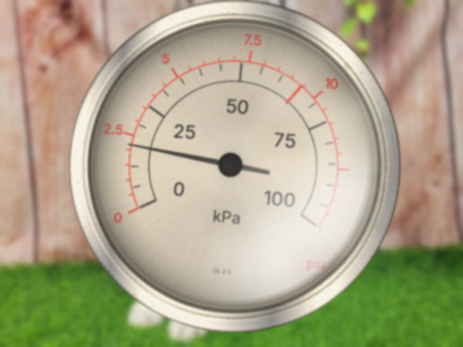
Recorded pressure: 15 kPa
